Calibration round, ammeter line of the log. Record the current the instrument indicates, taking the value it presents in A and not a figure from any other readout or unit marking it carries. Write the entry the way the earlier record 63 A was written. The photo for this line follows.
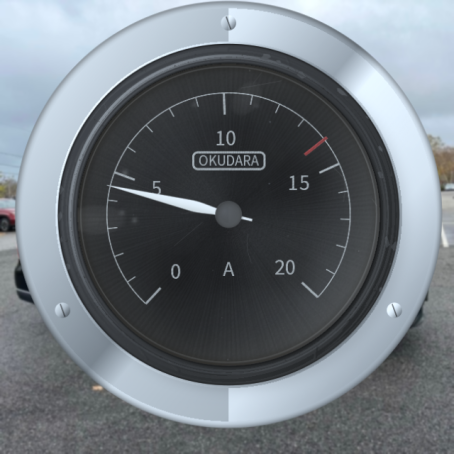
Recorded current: 4.5 A
